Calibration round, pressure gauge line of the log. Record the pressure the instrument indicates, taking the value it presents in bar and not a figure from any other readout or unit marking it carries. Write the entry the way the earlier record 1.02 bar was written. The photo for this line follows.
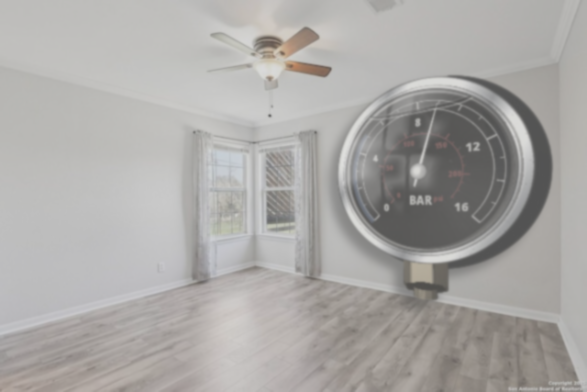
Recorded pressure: 9 bar
